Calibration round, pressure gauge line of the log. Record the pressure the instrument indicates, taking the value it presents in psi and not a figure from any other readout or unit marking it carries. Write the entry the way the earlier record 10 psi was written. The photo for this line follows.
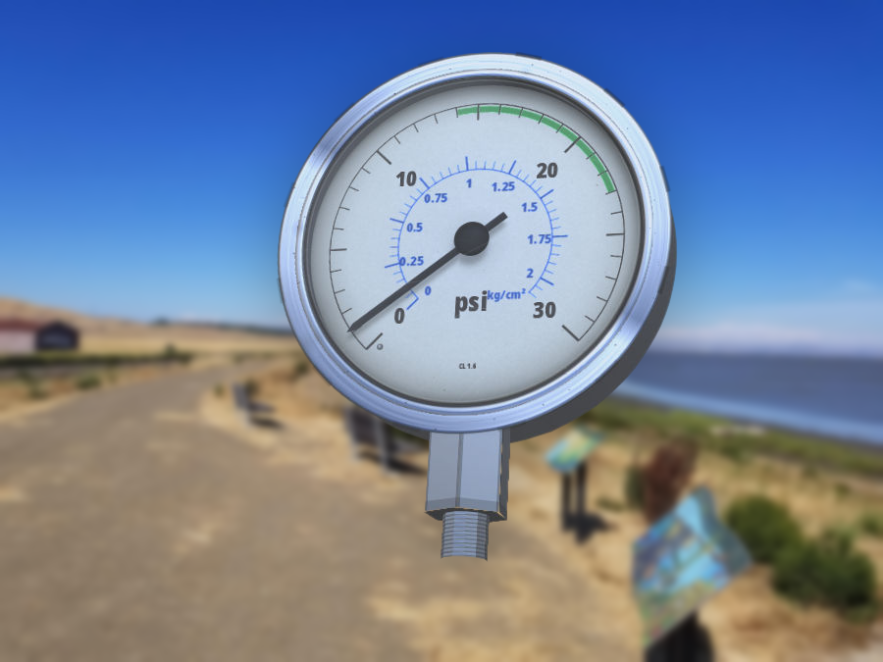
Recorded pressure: 1 psi
